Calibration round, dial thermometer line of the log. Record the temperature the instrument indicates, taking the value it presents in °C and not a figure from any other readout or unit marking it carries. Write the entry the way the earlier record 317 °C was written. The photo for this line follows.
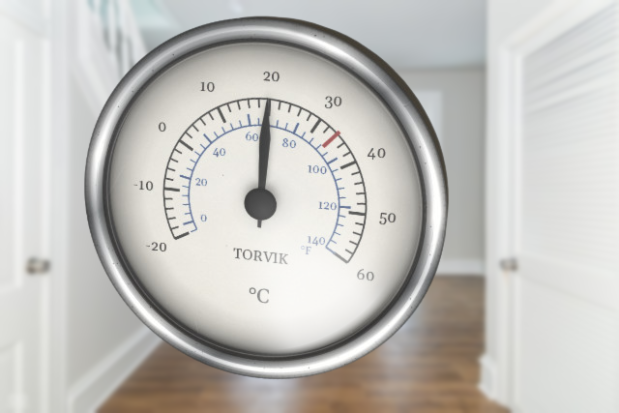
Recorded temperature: 20 °C
